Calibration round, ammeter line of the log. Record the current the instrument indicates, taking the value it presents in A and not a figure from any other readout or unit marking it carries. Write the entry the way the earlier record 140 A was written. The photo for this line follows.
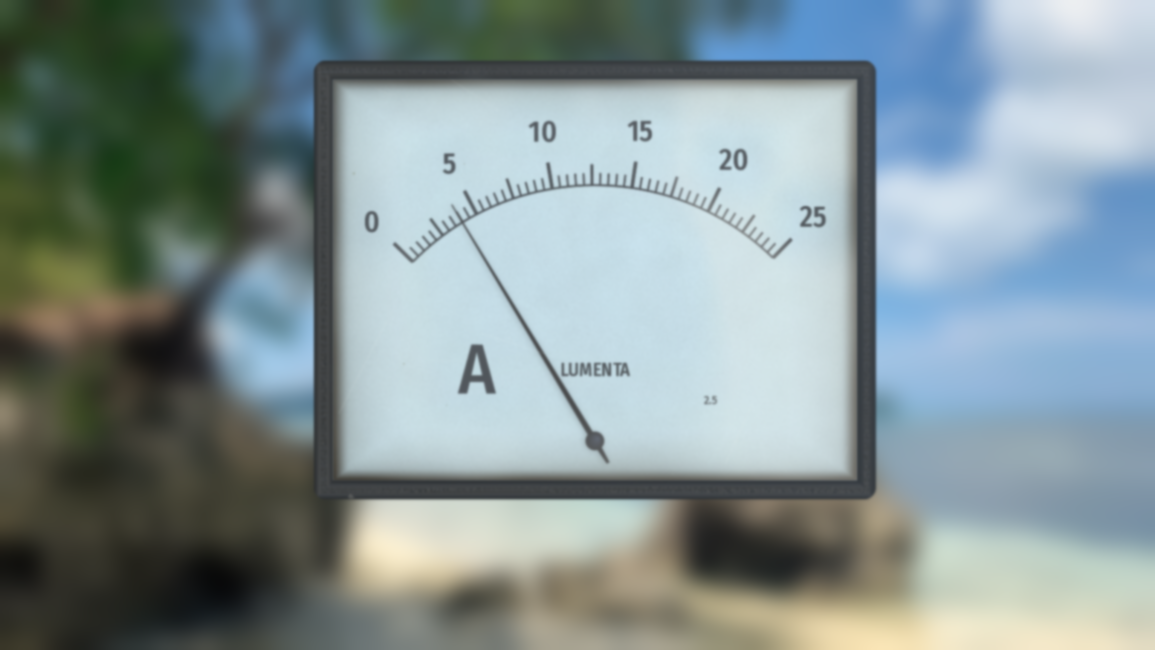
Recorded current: 4 A
